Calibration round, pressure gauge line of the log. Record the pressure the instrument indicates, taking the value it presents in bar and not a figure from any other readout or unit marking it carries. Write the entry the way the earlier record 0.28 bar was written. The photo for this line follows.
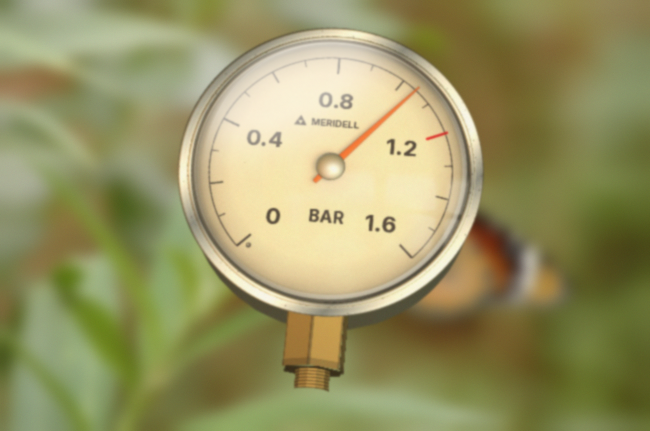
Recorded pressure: 1.05 bar
